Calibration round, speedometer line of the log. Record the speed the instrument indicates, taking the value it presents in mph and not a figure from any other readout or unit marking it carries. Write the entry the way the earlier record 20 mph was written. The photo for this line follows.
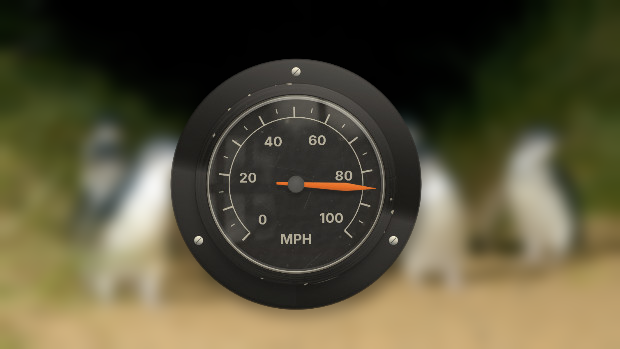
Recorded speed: 85 mph
